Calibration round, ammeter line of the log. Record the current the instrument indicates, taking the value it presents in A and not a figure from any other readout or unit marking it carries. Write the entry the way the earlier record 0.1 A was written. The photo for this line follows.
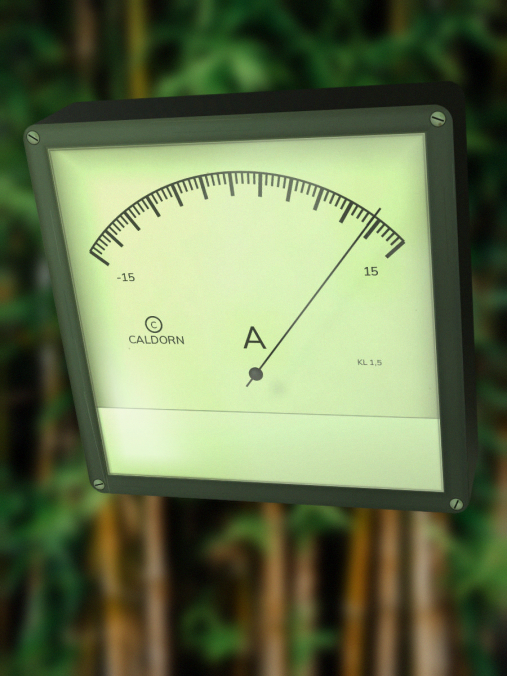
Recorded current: 12 A
